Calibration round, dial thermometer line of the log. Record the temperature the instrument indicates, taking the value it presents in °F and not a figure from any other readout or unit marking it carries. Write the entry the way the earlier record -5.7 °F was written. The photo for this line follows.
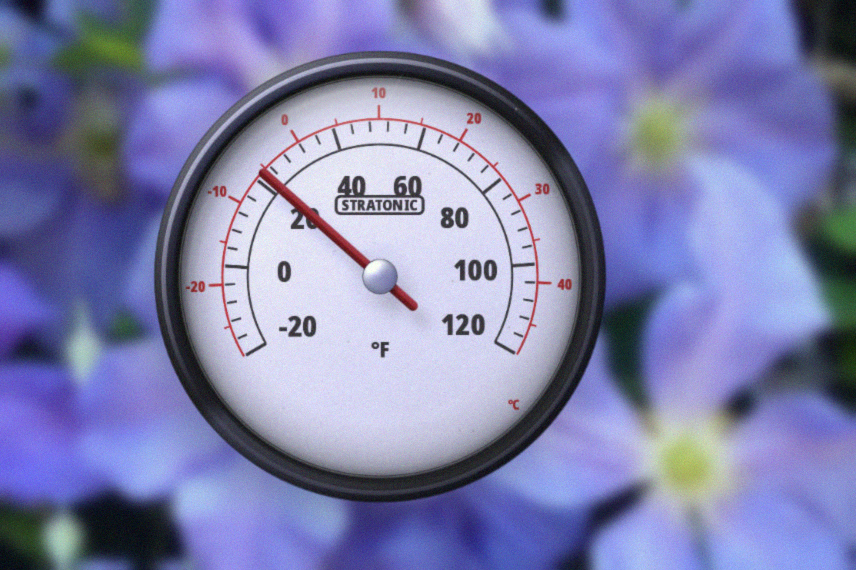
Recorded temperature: 22 °F
